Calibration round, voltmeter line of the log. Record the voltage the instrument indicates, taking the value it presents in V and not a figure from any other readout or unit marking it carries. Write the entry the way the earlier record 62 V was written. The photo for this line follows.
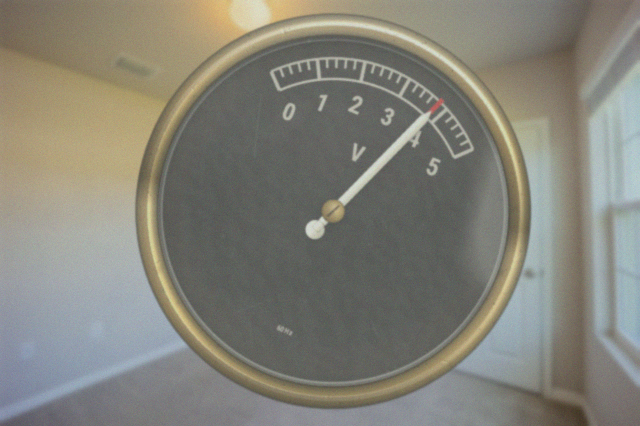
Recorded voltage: 3.8 V
